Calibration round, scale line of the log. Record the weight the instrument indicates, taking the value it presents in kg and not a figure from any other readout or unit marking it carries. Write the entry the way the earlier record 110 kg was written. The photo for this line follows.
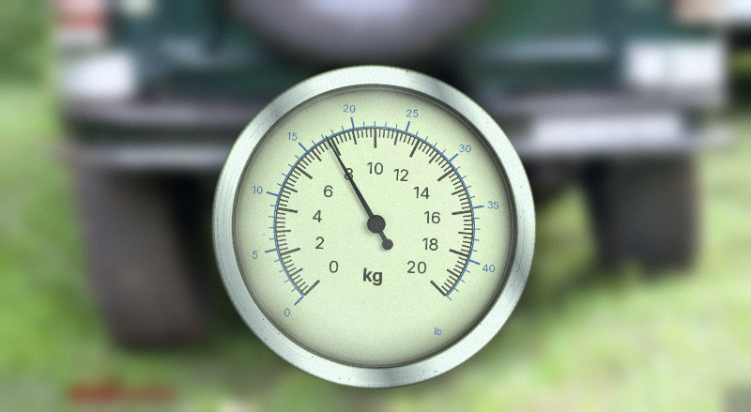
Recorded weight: 7.8 kg
